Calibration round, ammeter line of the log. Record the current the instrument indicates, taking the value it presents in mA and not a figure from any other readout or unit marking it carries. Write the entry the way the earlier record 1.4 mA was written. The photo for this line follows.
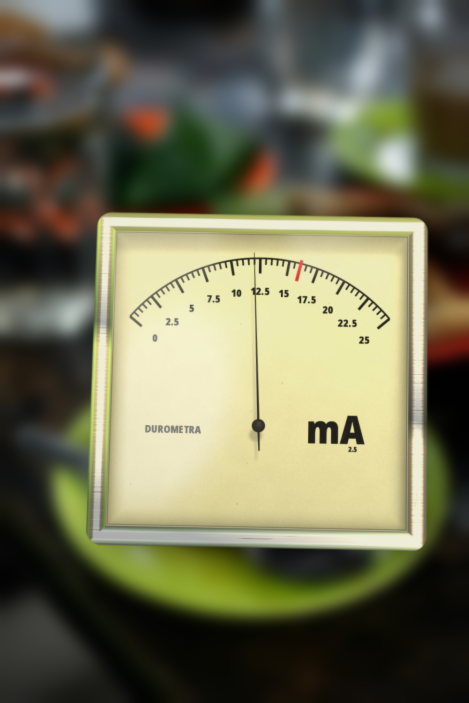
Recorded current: 12 mA
